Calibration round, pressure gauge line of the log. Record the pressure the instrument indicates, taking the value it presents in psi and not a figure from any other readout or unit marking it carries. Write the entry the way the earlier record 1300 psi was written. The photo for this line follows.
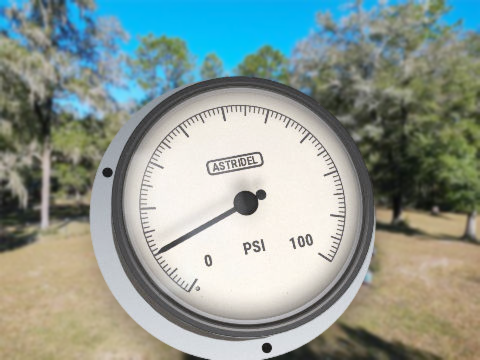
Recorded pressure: 10 psi
